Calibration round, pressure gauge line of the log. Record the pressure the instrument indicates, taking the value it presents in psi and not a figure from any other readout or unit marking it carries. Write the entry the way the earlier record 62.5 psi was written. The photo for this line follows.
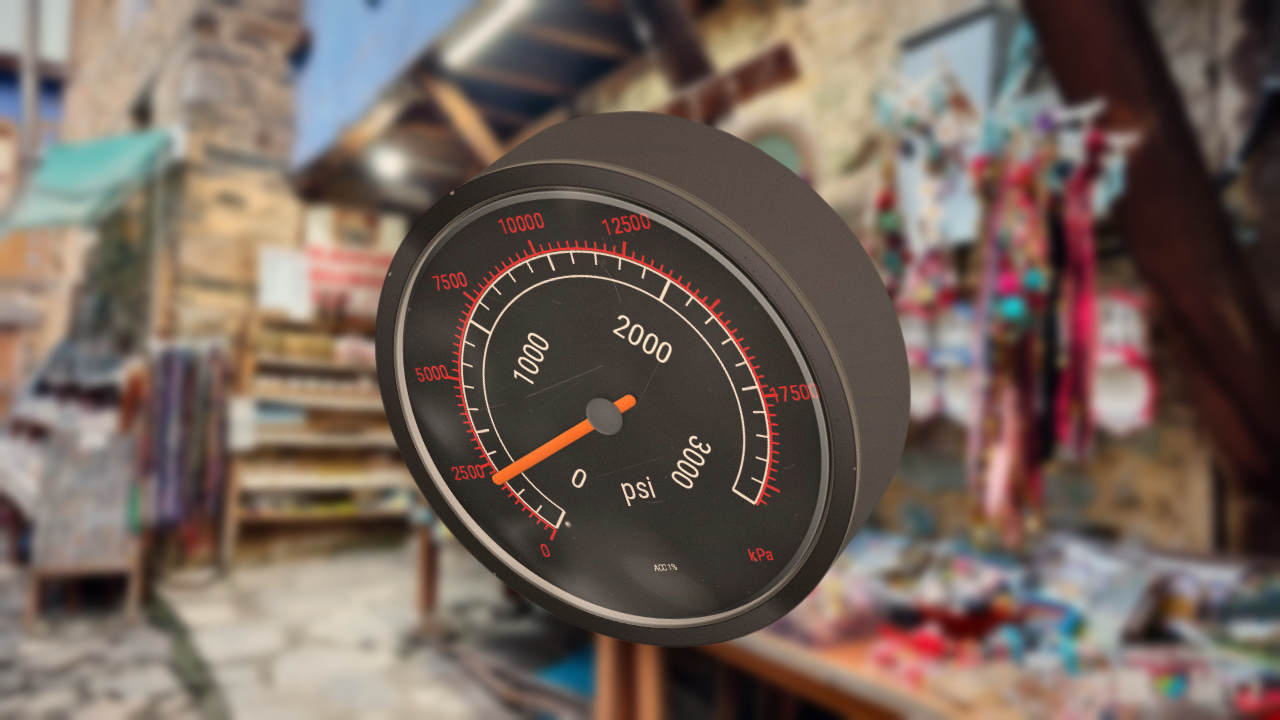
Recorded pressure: 300 psi
